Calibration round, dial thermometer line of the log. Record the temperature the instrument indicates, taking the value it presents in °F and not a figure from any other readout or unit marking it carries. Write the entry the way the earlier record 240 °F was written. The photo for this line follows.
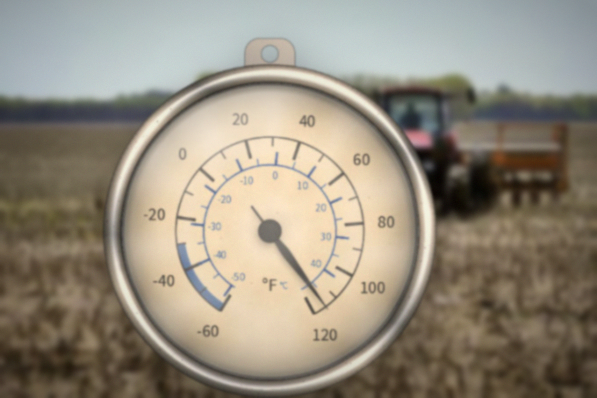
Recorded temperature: 115 °F
